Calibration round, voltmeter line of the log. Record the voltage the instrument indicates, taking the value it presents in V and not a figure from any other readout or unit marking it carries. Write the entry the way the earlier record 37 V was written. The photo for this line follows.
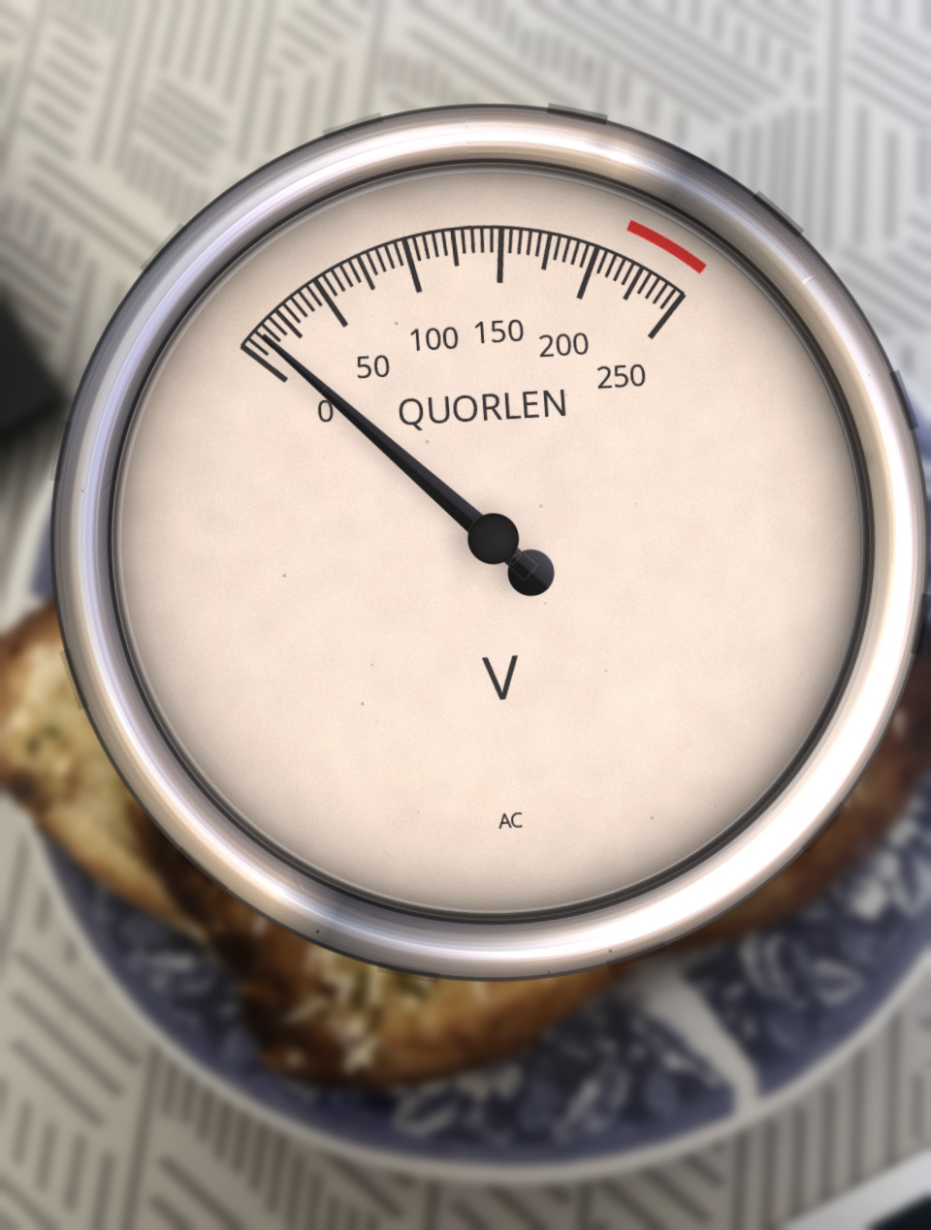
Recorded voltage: 10 V
